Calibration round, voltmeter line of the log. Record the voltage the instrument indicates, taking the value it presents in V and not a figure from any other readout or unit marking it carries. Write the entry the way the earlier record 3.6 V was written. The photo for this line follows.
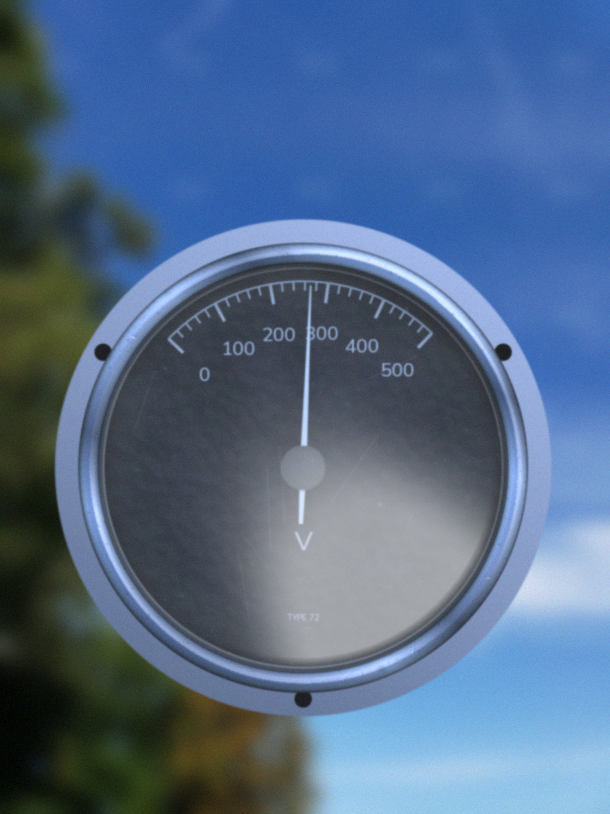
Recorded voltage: 270 V
